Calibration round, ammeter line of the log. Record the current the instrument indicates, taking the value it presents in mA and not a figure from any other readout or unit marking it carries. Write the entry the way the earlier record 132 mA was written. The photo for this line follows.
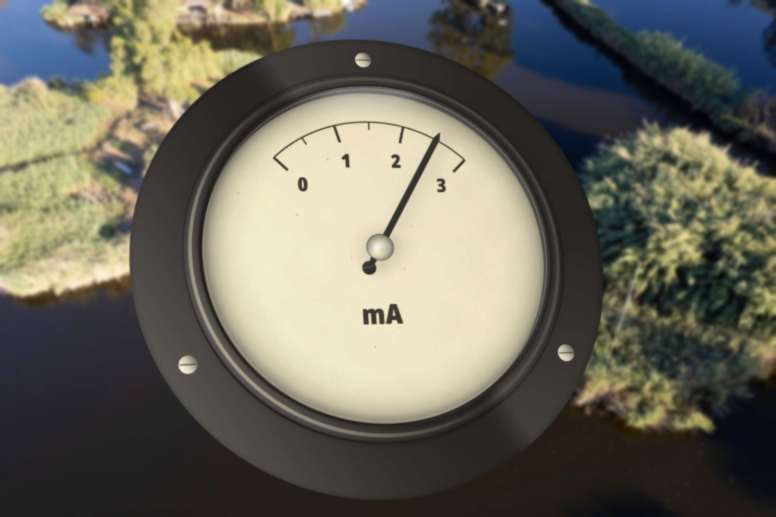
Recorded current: 2.5 mA
